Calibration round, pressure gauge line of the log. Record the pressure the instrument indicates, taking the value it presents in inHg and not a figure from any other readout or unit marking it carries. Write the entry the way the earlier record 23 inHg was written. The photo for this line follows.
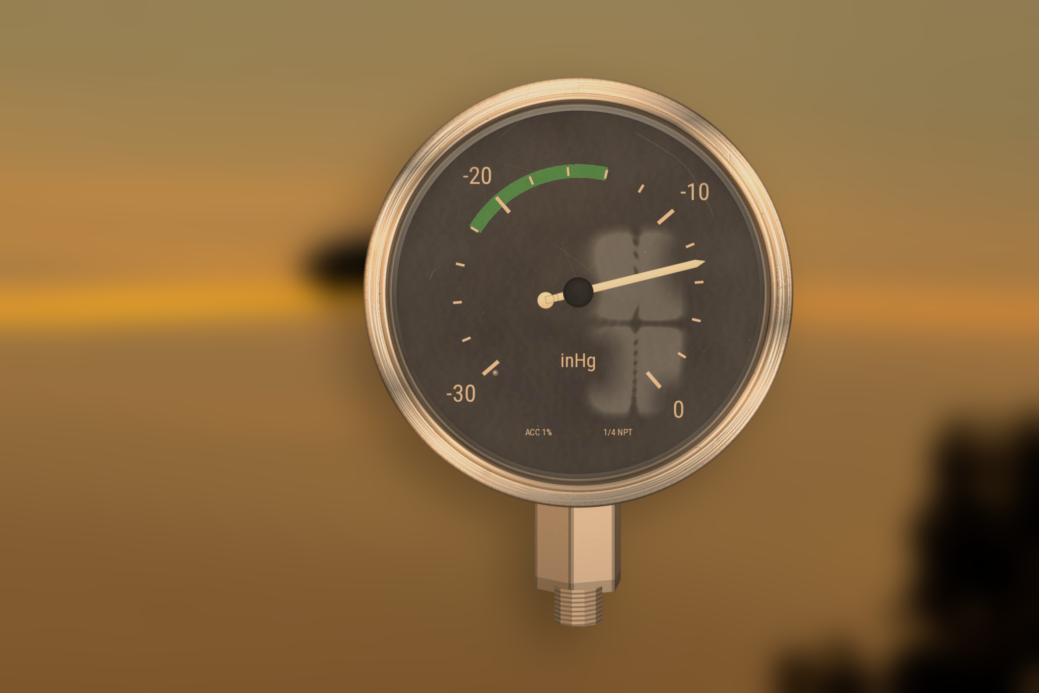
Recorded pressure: -7 inHg
